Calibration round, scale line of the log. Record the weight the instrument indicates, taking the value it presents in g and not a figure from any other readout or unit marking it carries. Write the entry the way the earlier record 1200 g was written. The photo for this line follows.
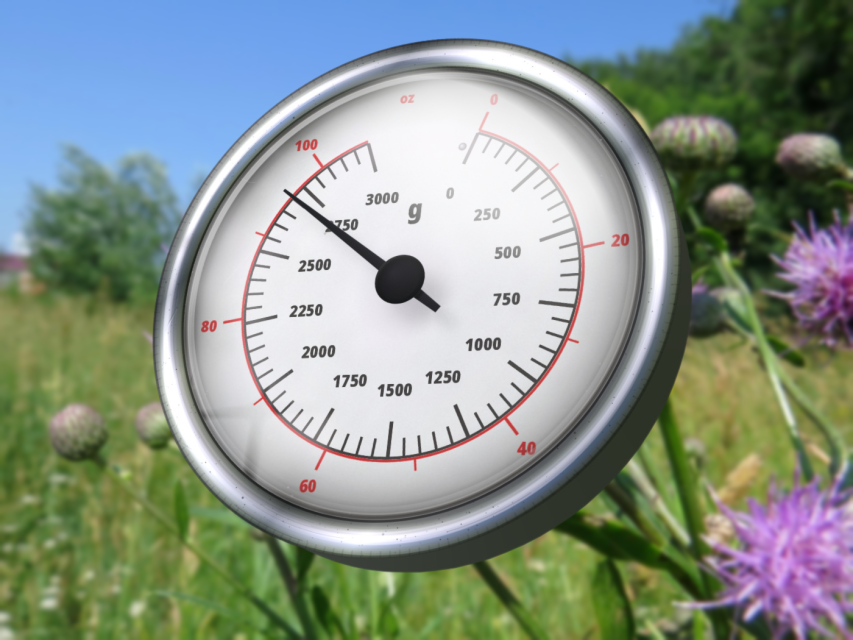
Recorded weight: 2700 g
